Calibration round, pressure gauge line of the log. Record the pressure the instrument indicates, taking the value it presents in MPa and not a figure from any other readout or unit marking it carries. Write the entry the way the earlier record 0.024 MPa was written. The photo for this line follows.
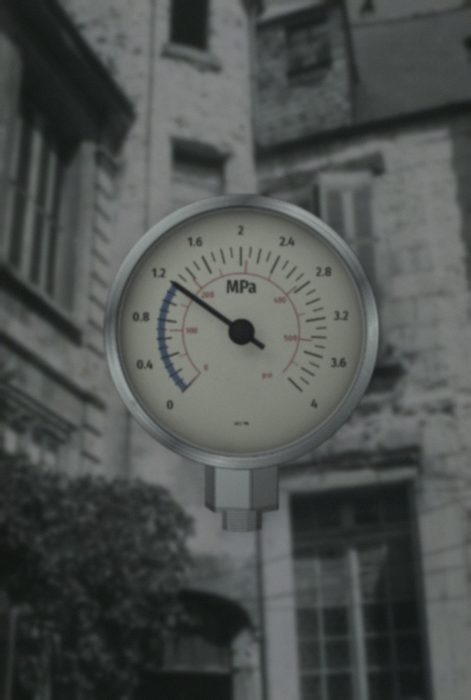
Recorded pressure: 1.2 MPa
